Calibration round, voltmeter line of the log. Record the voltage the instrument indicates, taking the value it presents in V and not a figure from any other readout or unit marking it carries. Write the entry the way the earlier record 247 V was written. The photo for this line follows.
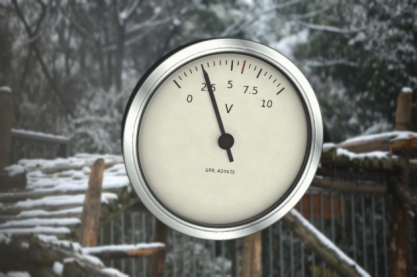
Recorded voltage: 2.5 V
